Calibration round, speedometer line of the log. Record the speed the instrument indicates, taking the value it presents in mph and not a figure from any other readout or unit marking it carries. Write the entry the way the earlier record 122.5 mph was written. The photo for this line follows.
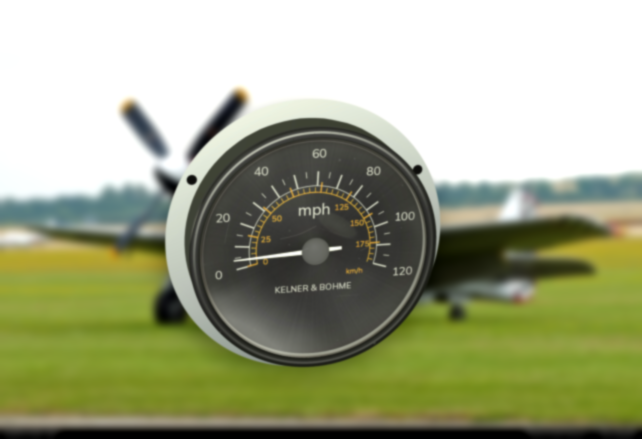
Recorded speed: 5 mph
